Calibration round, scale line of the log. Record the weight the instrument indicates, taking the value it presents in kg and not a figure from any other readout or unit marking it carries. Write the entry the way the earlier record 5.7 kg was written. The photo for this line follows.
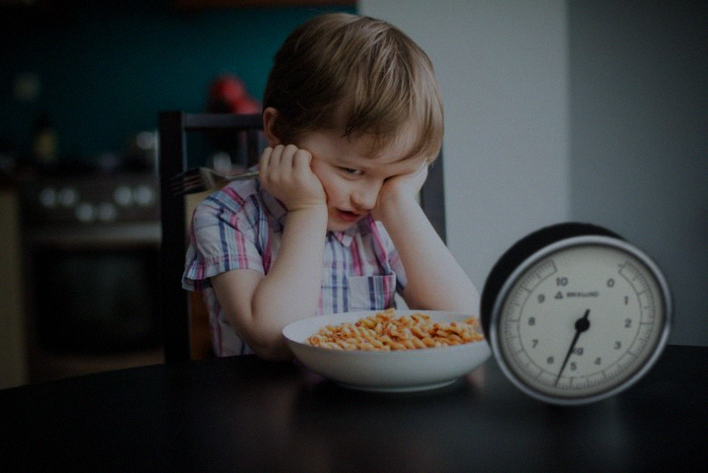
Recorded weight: 5.5 kg
